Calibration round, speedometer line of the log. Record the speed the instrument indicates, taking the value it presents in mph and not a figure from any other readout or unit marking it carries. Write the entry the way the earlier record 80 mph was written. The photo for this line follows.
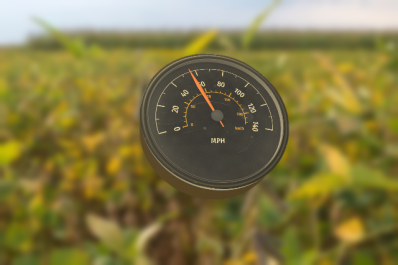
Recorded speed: 55 mph
